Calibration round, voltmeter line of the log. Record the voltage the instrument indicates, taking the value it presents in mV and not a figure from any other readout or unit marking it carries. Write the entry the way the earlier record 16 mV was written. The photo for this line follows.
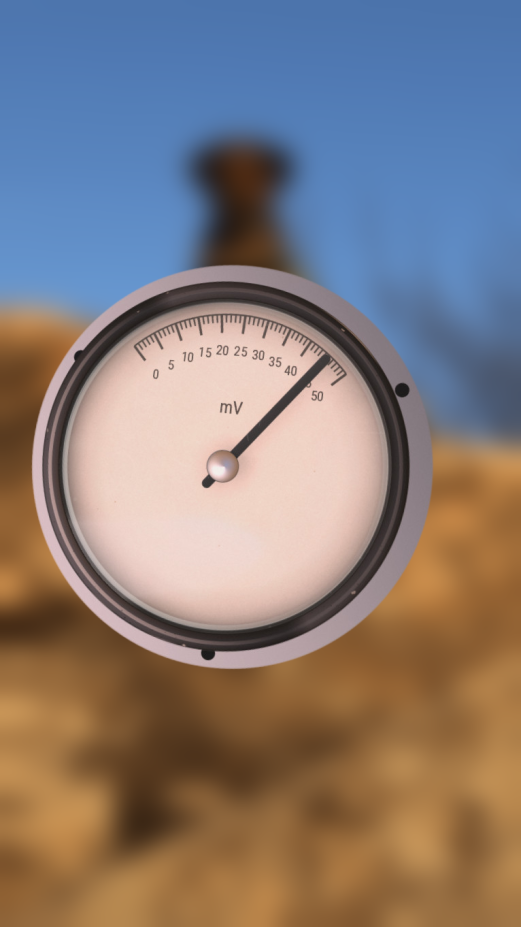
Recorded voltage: 45 mV
